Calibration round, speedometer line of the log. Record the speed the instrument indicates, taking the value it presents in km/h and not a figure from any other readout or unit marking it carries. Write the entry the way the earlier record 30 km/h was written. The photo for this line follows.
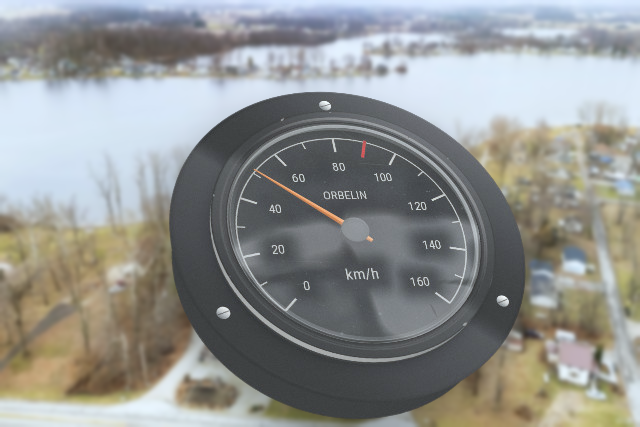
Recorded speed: 50 km/h
